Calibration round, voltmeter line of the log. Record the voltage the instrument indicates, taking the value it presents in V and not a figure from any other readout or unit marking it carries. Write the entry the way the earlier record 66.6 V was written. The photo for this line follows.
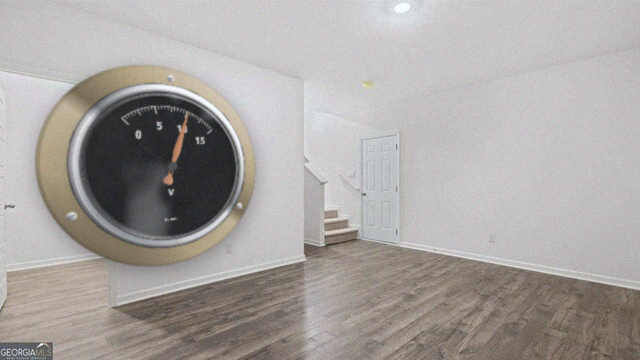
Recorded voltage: 10 V
